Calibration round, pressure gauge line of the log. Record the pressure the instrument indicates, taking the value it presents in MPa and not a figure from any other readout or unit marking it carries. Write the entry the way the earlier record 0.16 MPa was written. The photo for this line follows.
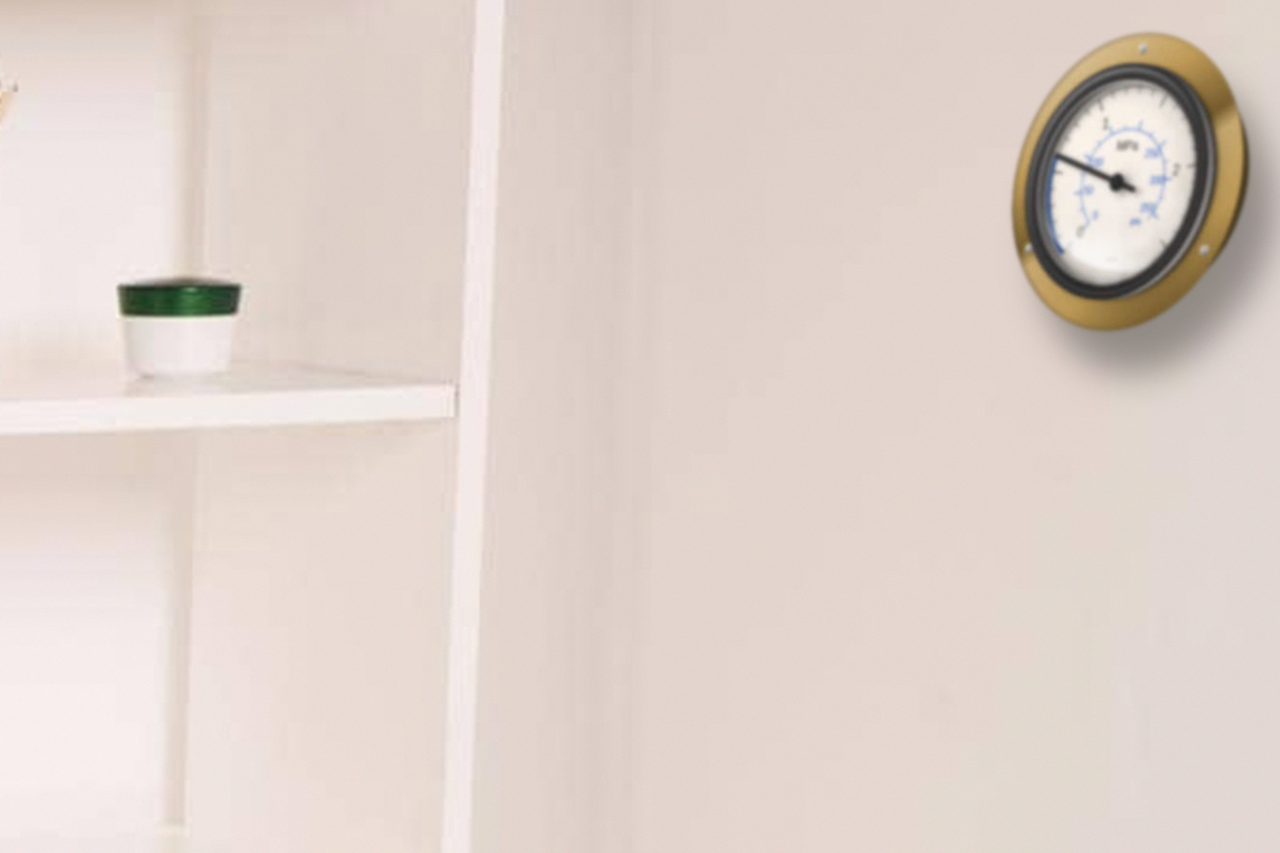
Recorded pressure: 0.6 MPa
